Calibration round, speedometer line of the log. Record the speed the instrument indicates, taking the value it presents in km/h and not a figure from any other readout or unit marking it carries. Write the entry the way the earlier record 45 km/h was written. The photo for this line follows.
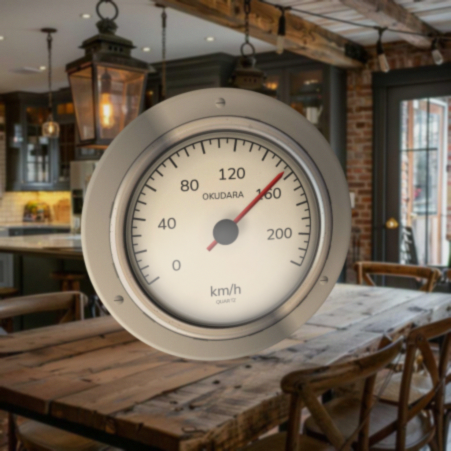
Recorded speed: 155 km/h
